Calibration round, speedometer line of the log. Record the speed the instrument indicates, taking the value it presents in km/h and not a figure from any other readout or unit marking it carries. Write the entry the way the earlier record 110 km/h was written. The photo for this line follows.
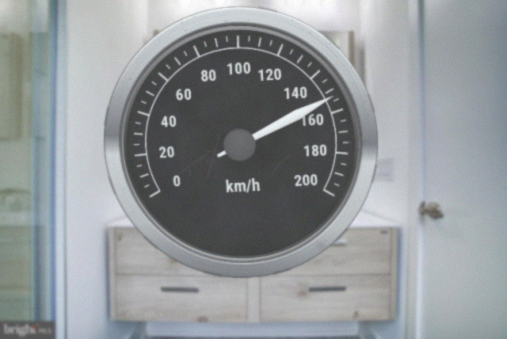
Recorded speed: 152.5 km/h
